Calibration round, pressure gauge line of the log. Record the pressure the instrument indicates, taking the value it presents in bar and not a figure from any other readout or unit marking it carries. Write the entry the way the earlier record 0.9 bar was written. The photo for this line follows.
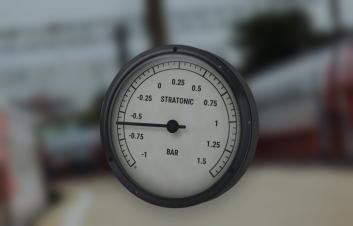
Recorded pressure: -0.6 bar
